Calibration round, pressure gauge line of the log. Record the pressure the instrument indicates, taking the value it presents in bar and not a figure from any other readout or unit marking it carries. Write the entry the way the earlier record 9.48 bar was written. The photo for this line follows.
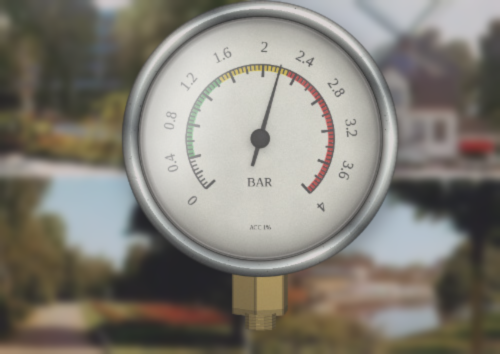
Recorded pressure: 2.2 bar
